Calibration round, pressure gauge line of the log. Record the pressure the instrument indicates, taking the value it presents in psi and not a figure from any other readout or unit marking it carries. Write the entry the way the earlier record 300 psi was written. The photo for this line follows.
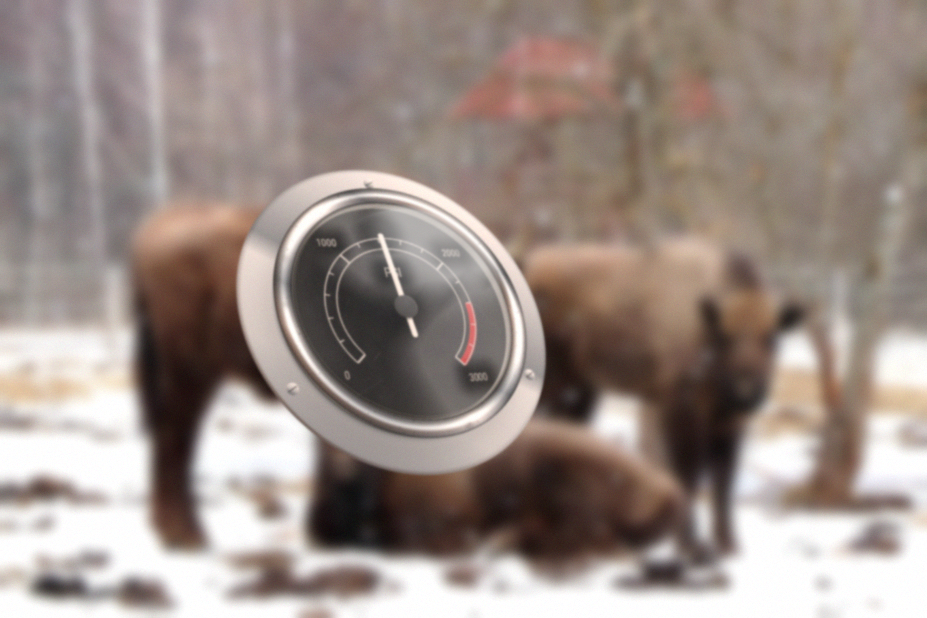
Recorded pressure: 1400 psi
